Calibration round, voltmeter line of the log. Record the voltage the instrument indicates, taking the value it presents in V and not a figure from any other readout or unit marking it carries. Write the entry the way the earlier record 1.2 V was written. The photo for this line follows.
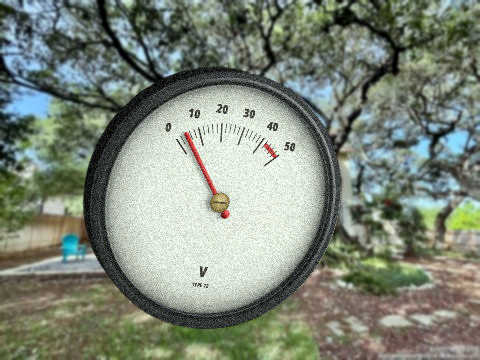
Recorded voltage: 4 V
